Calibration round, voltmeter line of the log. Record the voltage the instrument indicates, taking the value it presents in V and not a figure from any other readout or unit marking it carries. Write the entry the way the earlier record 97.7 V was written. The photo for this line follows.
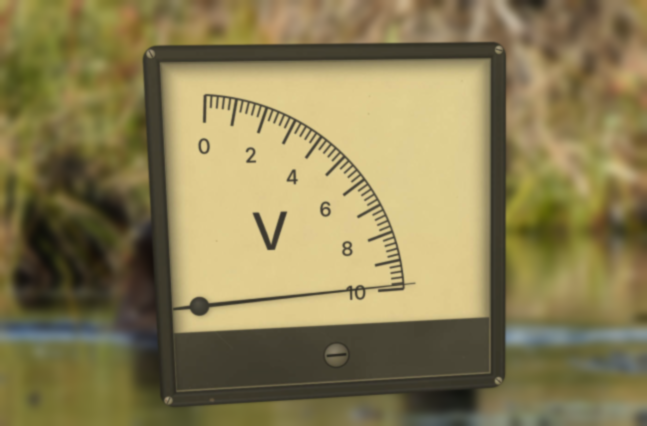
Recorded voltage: 9.8 V
